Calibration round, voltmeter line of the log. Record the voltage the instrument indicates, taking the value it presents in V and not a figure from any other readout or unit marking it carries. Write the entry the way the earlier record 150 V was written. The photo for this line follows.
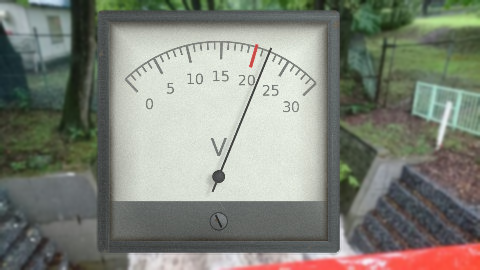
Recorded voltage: 22 V
